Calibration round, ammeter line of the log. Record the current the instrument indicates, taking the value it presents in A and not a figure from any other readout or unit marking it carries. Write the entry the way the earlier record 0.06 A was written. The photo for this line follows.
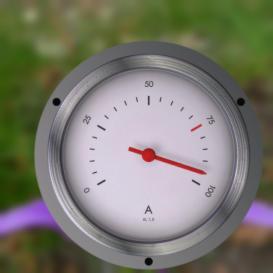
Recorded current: 95 A
